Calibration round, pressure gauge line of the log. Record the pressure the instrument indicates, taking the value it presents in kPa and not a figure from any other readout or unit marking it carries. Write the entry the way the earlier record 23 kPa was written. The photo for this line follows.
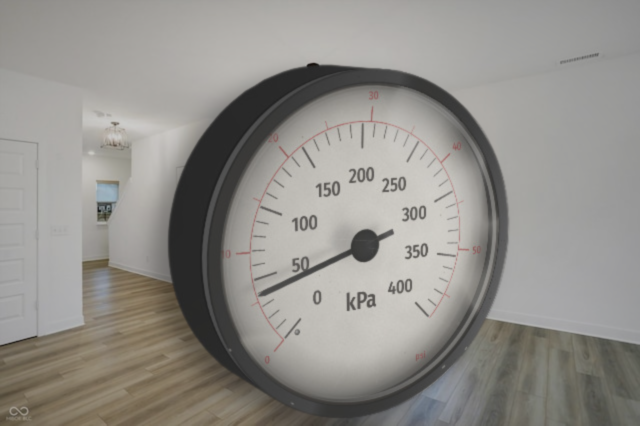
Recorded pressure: 40 kPa
